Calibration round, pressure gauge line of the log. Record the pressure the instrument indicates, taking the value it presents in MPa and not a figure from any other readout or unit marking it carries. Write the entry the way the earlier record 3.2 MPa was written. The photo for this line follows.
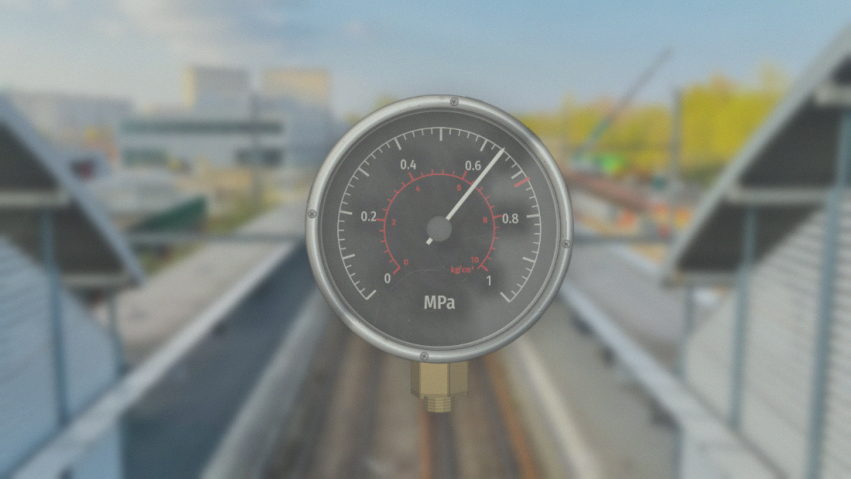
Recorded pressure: 0.64 MPa
